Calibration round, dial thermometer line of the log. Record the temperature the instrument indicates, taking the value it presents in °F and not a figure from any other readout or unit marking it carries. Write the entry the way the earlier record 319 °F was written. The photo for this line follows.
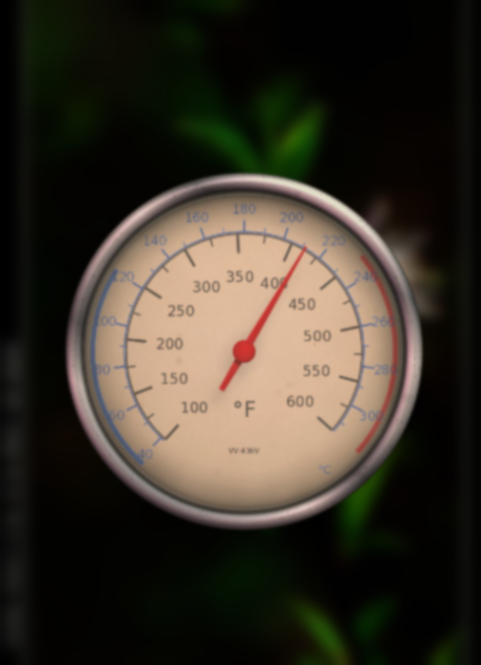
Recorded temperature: 412.5 °F
